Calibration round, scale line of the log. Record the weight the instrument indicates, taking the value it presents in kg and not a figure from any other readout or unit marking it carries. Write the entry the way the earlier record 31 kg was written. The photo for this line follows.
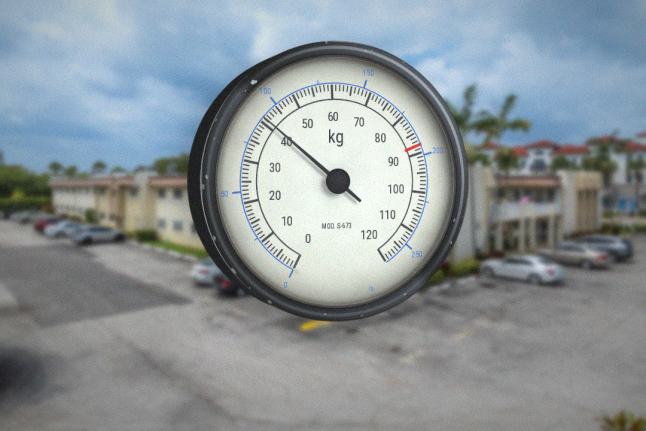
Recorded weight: 41 kg
